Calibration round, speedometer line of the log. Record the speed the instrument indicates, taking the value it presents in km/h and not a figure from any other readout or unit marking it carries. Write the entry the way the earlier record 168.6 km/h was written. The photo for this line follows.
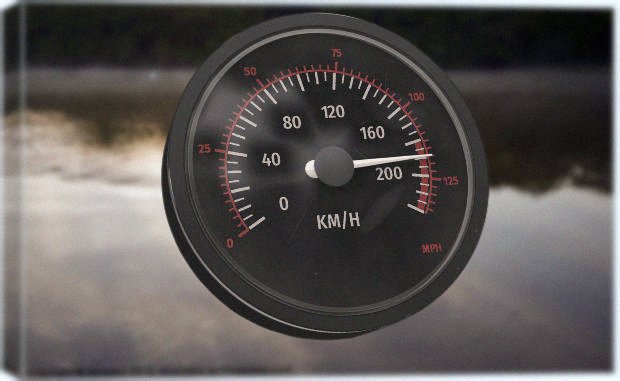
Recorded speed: 190 km/h
